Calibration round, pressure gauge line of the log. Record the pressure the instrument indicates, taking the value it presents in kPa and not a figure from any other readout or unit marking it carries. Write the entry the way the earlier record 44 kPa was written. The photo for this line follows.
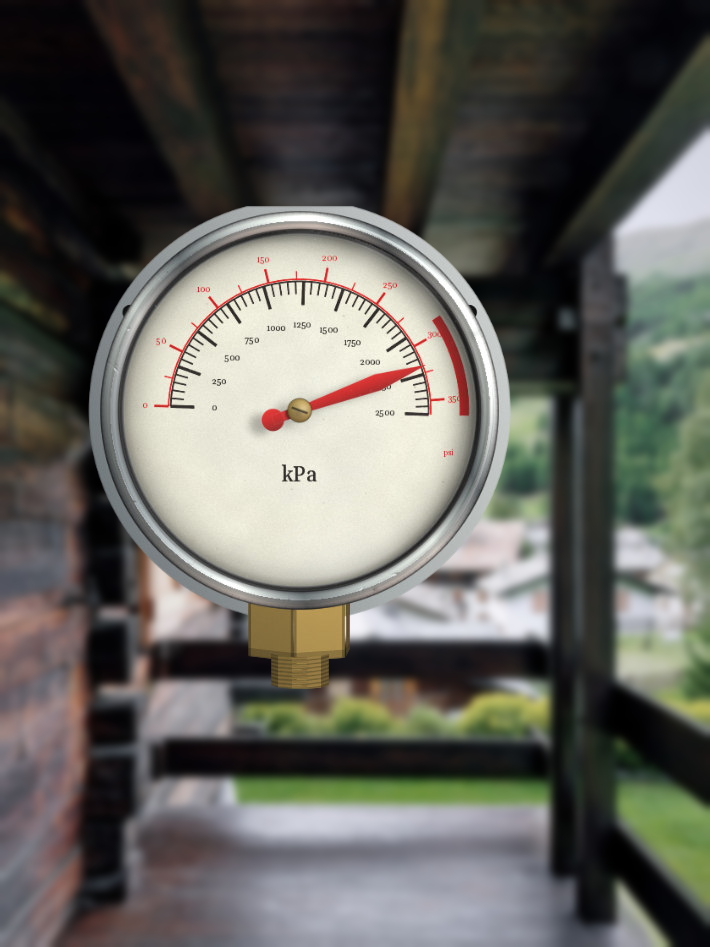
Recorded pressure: 2200 kPa
